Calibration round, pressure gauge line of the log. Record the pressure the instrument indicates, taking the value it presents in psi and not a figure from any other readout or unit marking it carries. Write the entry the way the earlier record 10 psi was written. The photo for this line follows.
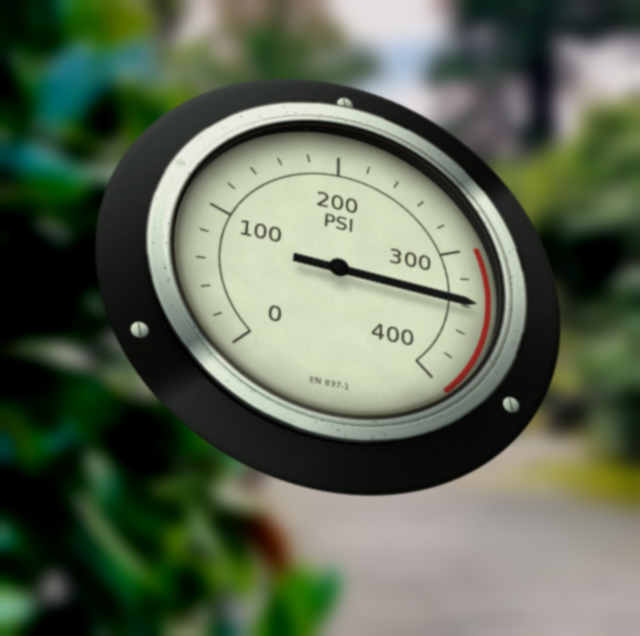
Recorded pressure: 340 psi
